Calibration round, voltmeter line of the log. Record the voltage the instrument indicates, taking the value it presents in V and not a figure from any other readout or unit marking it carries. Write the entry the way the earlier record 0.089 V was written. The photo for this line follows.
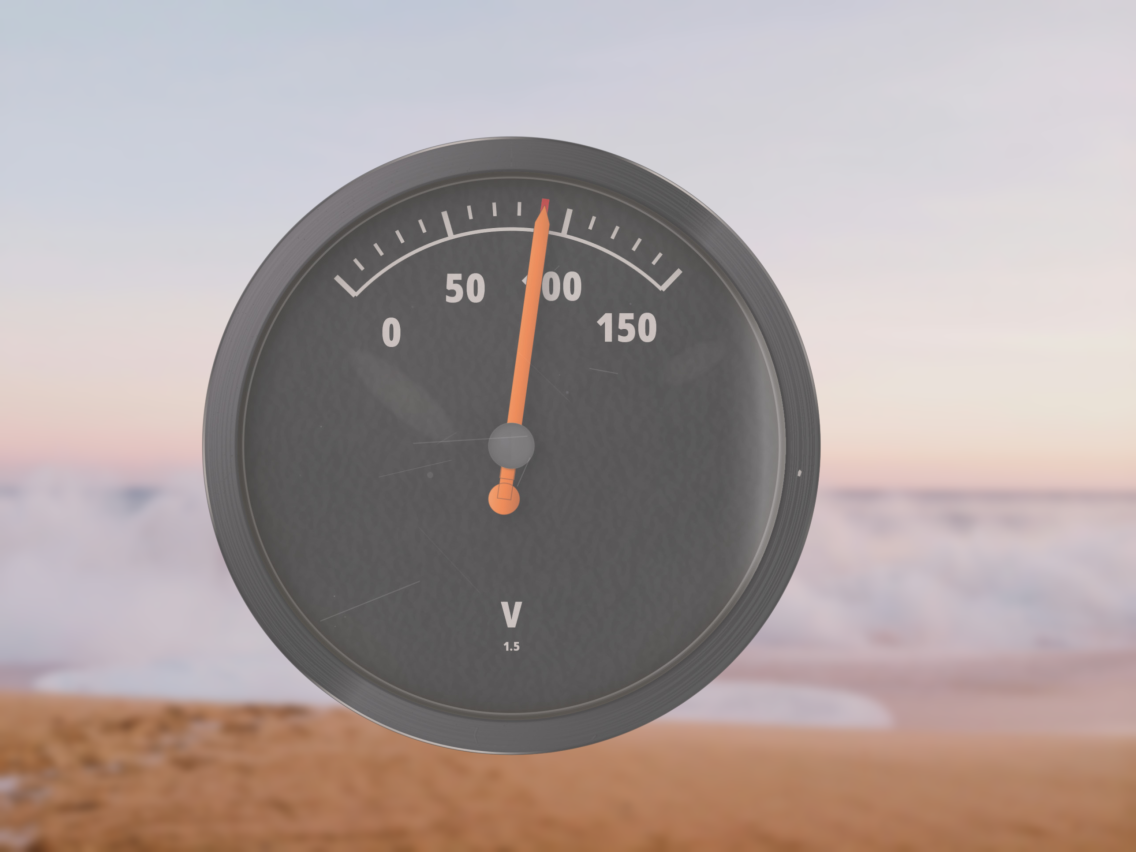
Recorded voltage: 90 V
